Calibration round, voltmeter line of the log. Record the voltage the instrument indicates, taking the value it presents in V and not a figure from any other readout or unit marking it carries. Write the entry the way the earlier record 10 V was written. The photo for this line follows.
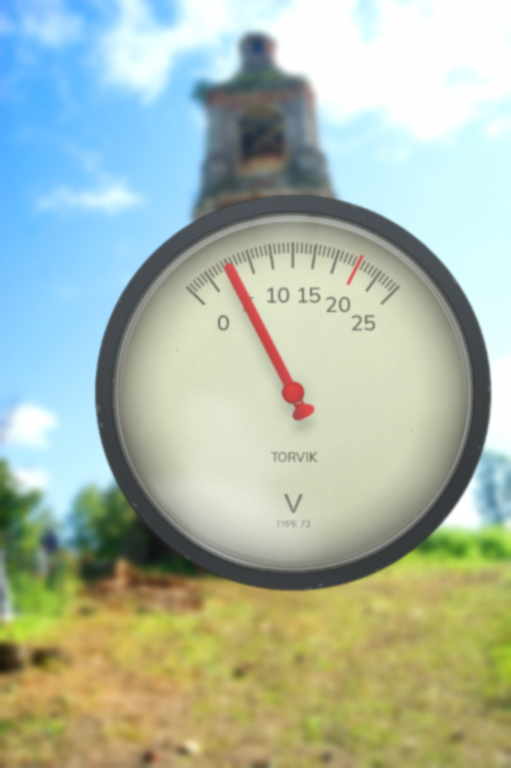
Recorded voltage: 5 V
